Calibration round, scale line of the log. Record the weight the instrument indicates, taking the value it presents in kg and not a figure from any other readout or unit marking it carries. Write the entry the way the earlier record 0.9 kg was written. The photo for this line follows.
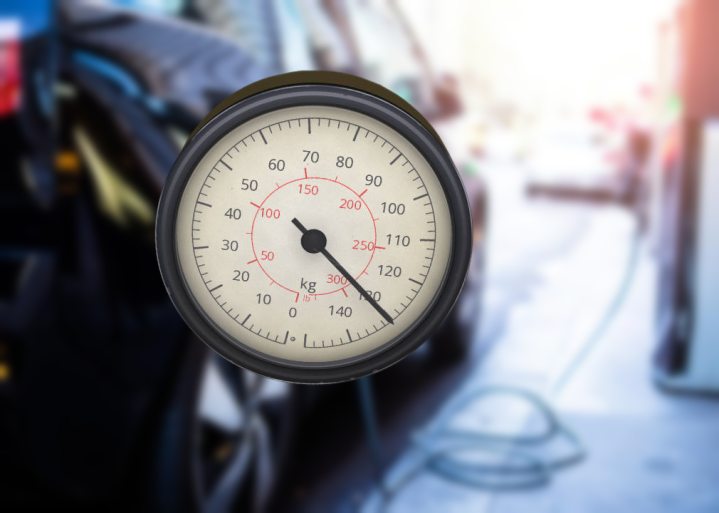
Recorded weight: 130 kg
